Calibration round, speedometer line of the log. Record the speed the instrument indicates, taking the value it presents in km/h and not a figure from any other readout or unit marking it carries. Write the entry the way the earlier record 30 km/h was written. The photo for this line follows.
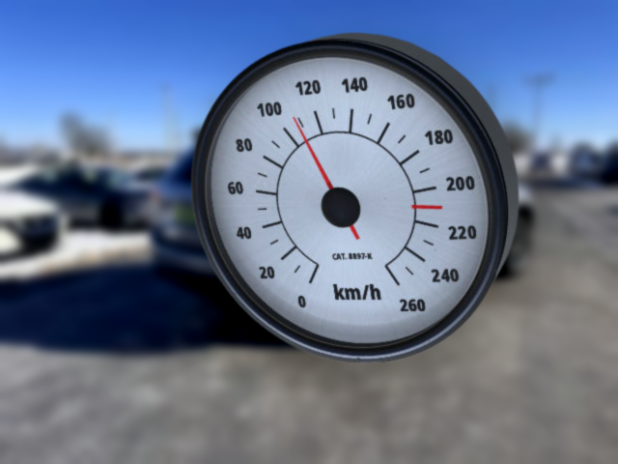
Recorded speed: 110 km/h
